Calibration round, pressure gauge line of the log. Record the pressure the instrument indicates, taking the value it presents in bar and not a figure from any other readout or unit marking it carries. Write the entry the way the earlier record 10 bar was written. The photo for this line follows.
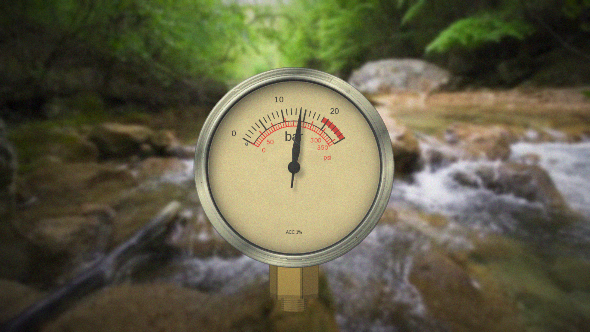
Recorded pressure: 14 bar
